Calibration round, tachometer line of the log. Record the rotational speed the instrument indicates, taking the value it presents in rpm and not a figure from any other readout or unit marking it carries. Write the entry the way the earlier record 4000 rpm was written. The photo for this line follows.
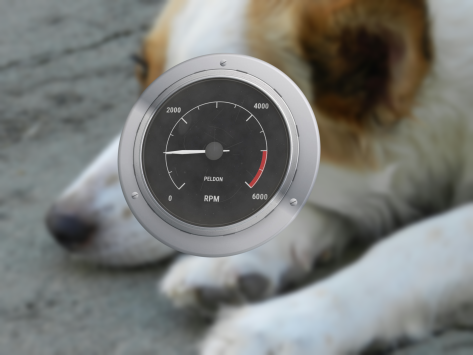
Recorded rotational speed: 1000 rpm
